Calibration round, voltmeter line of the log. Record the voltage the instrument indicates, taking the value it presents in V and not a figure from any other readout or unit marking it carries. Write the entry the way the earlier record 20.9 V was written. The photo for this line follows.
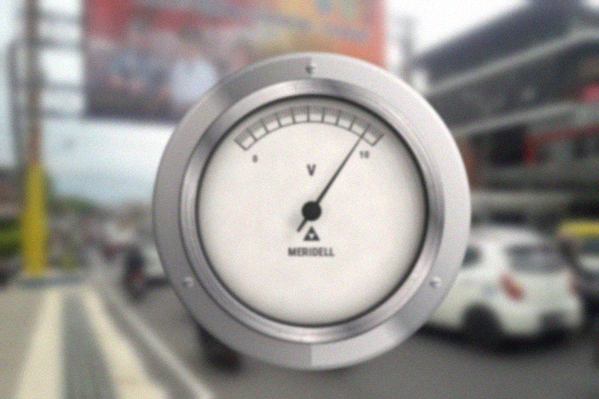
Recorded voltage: 9 V
